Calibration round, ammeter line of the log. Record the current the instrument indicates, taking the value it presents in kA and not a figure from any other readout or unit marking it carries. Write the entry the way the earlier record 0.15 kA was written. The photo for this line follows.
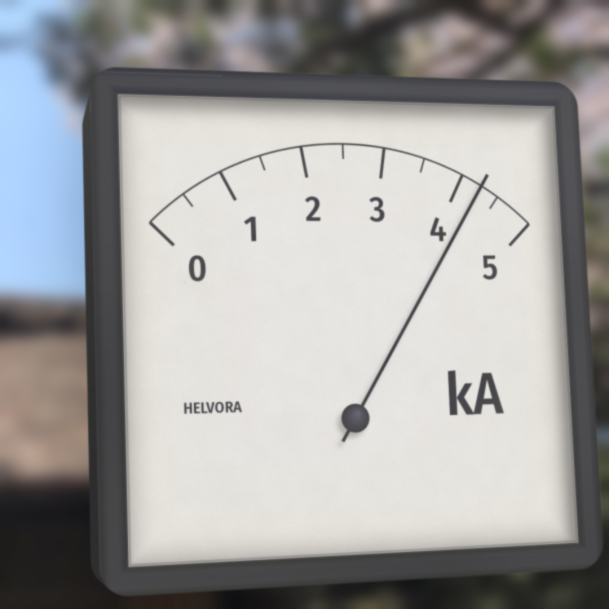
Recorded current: 4.25 kA
